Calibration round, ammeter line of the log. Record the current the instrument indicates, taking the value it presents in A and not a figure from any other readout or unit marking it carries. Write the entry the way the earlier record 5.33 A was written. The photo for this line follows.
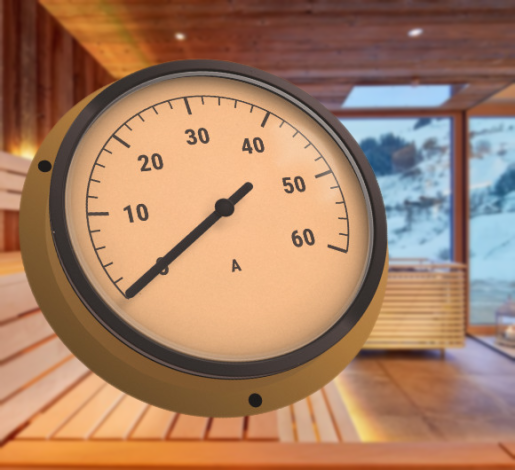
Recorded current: 0 A
